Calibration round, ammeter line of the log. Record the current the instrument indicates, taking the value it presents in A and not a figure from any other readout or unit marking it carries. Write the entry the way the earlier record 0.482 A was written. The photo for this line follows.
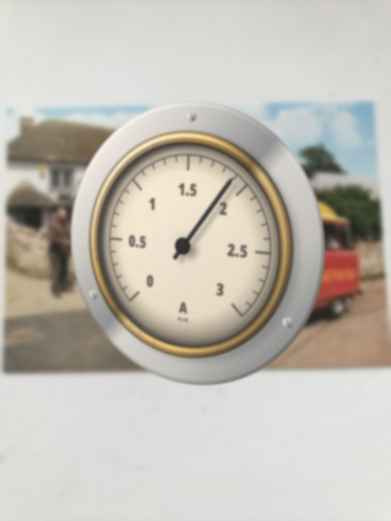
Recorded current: 1.9 A
